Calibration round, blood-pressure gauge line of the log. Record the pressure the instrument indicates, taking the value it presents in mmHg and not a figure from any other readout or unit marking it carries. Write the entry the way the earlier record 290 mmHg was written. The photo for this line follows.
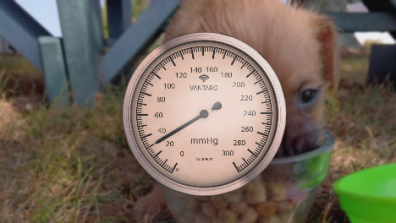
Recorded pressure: 30 mmHg
